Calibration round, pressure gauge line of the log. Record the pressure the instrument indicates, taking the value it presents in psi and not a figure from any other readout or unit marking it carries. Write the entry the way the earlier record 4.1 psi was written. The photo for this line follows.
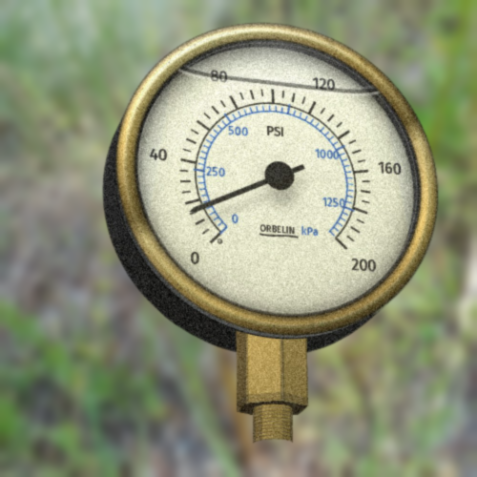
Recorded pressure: 15 psi
